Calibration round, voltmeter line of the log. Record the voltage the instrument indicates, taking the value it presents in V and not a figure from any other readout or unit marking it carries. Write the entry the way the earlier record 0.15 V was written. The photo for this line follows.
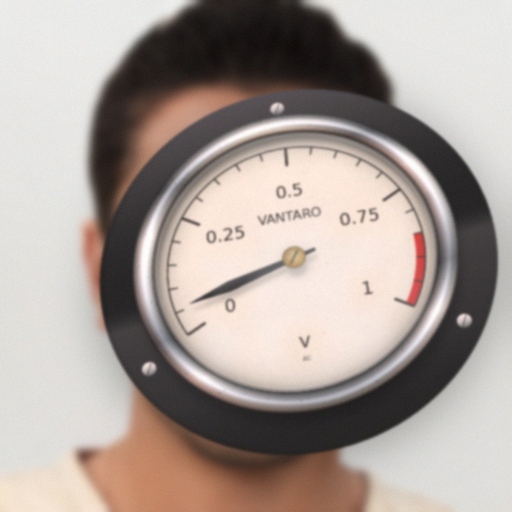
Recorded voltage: 0.05 V
